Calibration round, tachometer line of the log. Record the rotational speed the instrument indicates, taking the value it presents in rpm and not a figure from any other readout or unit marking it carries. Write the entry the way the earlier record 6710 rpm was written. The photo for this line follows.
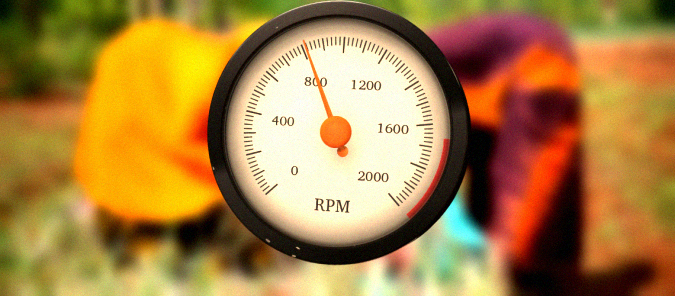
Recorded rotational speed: 820 rpm
